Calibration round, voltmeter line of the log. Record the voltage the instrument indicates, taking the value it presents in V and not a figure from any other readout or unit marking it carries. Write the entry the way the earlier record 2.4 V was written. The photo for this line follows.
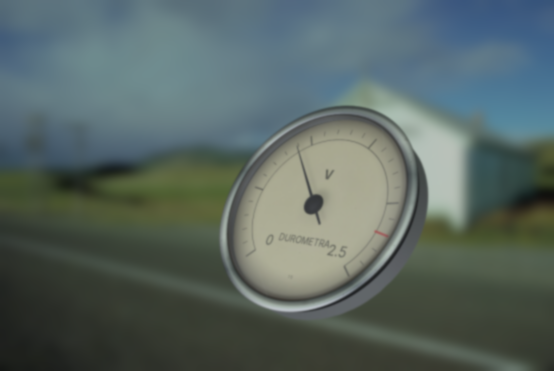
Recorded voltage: 0.9 V
